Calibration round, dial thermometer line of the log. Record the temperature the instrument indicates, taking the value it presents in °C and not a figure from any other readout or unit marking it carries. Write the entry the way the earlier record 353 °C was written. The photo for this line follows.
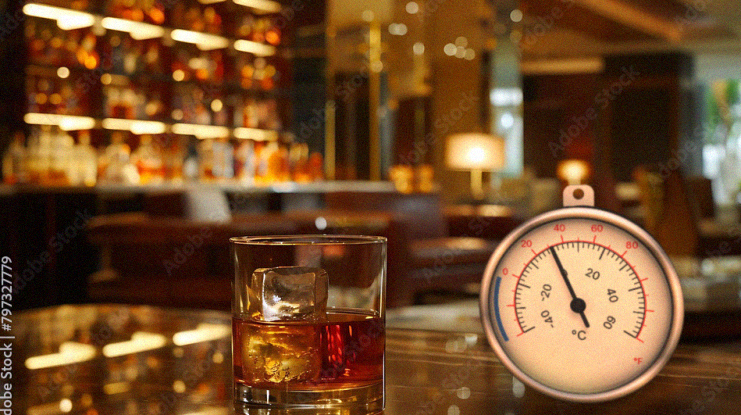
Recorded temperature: 0 °C
